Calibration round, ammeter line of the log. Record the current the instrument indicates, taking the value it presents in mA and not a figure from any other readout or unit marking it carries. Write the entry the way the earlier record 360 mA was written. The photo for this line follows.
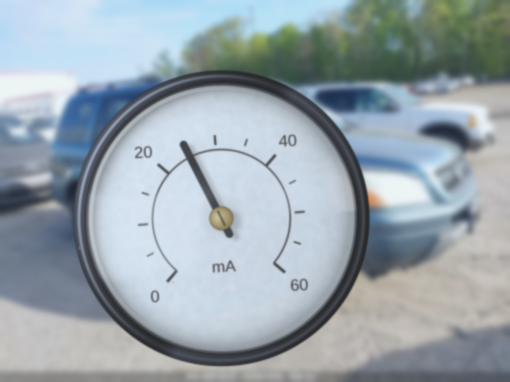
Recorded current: 25 mA
